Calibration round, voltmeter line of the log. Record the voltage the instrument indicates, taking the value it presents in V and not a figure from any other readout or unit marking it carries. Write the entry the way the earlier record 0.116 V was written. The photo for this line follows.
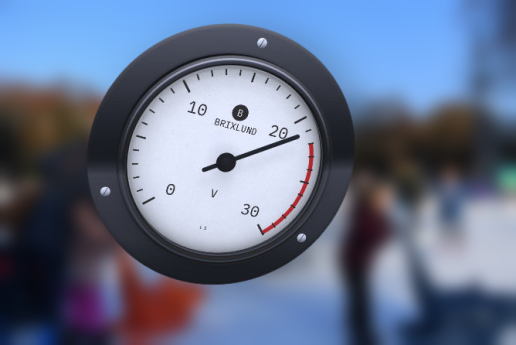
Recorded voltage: 21 V
